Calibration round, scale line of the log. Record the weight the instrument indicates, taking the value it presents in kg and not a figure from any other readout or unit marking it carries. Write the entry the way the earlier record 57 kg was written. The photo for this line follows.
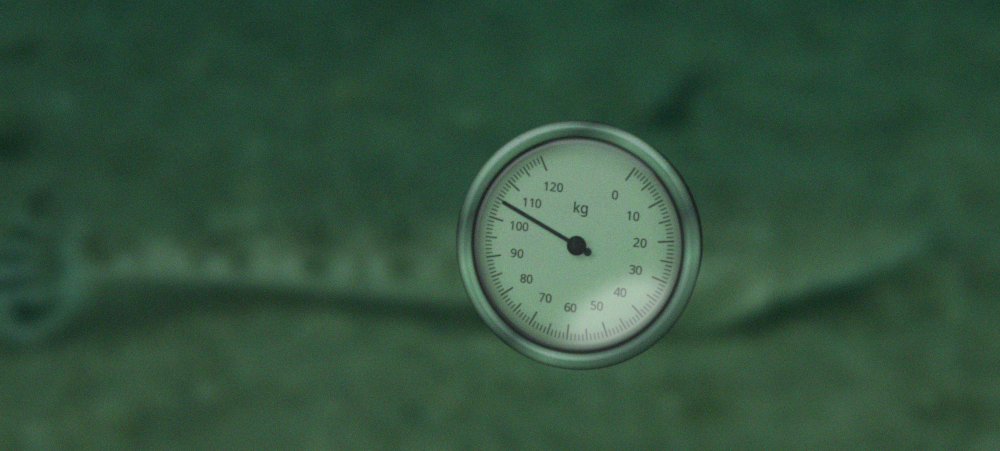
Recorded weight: 105 kg
